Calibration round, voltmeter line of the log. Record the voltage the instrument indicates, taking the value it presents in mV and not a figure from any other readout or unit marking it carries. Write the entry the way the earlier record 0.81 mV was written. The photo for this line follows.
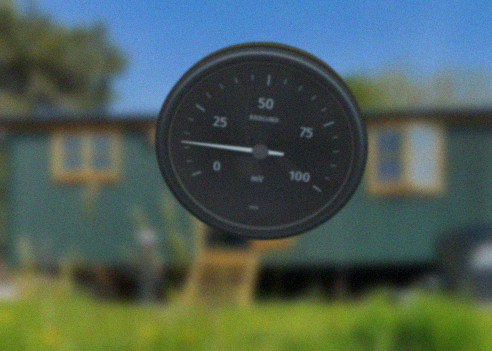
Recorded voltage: 12.5 mV
